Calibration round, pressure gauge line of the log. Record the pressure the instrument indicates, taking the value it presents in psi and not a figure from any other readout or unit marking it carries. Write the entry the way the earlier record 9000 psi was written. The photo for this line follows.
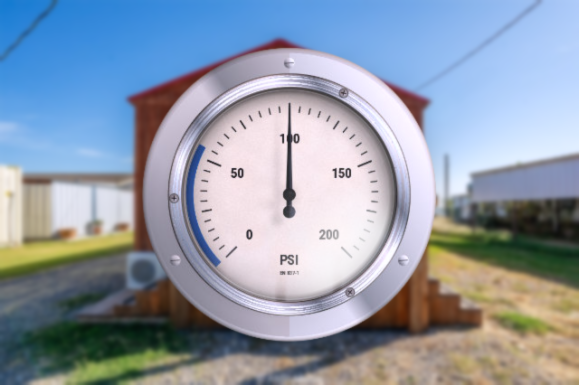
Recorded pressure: 100 psi
